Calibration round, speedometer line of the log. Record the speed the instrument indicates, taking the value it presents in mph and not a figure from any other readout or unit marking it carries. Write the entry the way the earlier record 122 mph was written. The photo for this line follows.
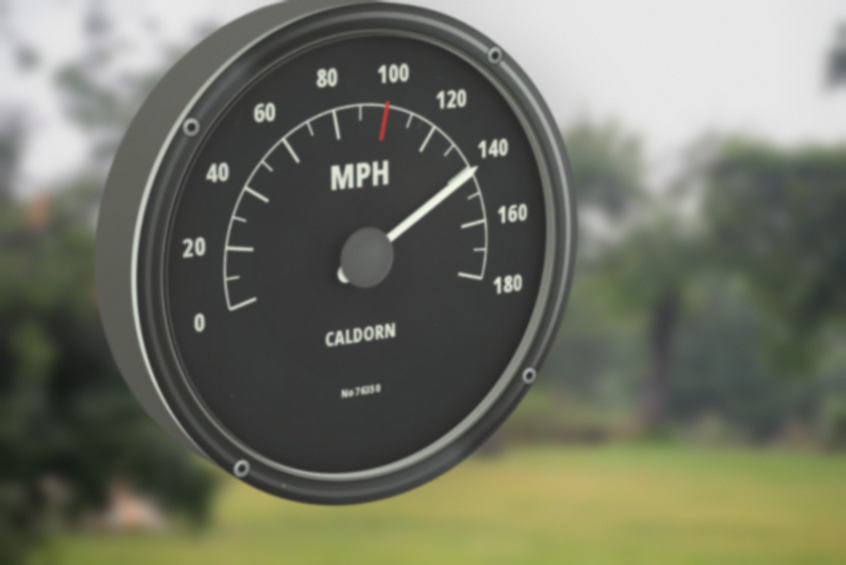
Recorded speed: 140 mph
